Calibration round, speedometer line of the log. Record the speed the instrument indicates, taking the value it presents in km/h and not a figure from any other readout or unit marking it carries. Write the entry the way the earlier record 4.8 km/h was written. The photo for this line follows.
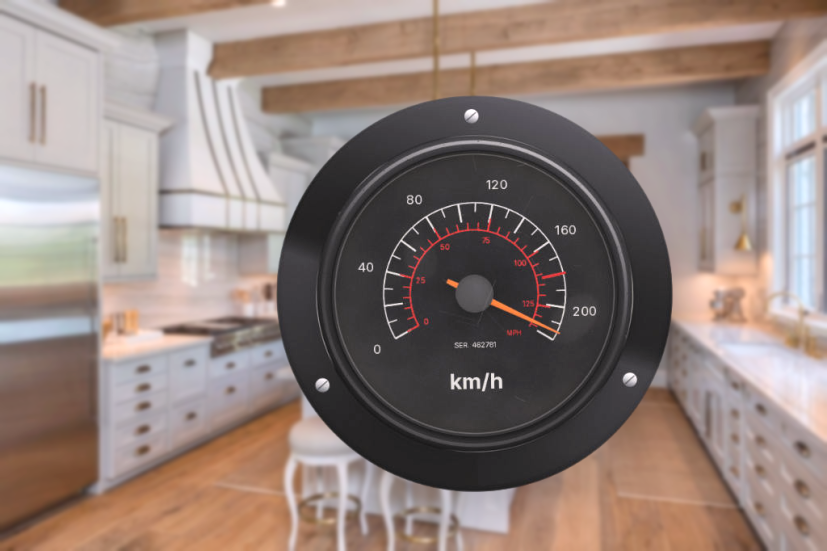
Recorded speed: 215 km/h
